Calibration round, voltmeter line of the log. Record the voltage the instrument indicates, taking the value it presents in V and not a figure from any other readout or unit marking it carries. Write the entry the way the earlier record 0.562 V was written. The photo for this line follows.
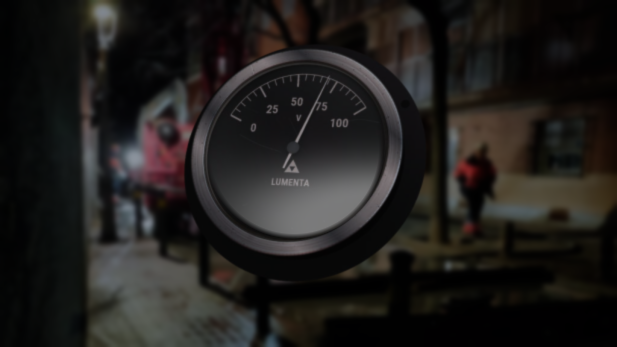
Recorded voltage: 70 V
